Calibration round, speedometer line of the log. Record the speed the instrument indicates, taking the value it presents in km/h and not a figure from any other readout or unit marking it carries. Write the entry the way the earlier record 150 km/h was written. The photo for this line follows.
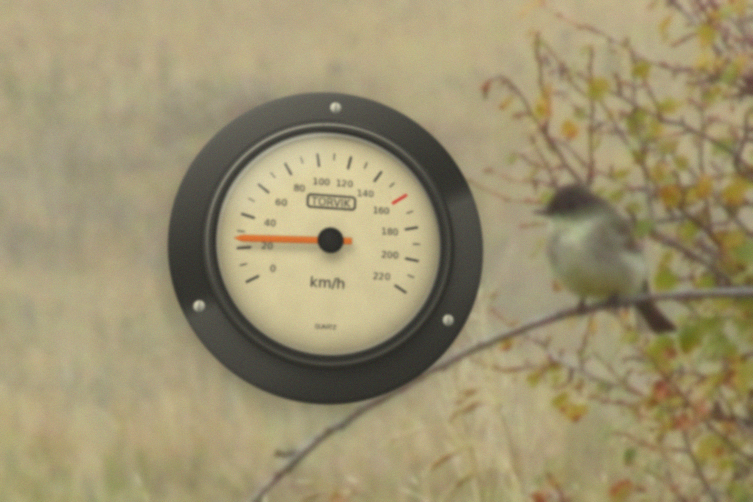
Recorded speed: 25 km/h
